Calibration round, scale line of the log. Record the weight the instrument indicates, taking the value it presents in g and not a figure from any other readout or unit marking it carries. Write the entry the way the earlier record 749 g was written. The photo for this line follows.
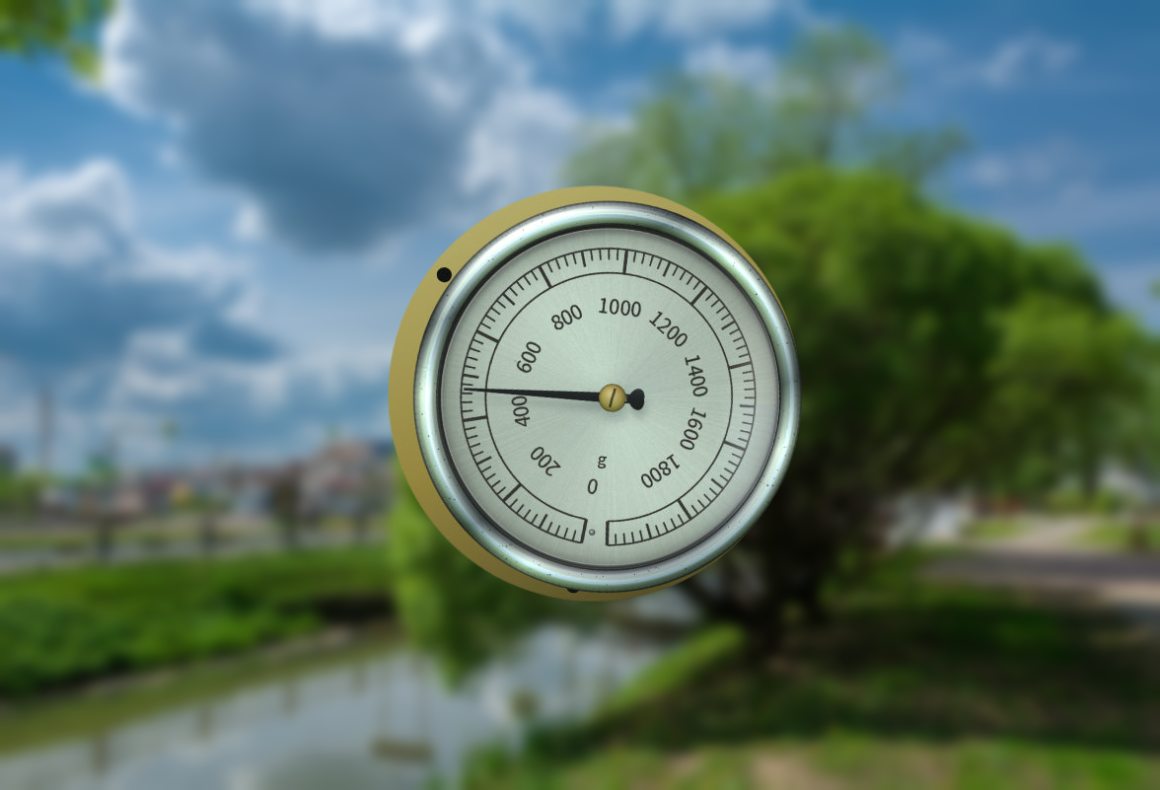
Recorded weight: 470 g
